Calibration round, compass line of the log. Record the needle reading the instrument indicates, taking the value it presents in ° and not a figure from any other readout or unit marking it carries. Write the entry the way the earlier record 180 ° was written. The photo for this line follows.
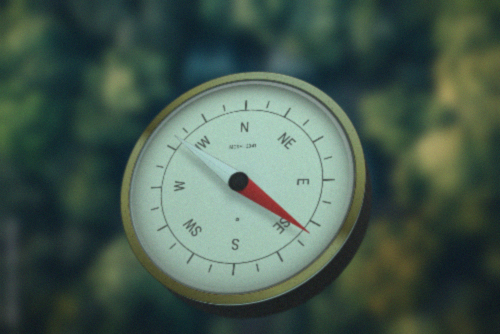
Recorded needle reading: 127.5 °
